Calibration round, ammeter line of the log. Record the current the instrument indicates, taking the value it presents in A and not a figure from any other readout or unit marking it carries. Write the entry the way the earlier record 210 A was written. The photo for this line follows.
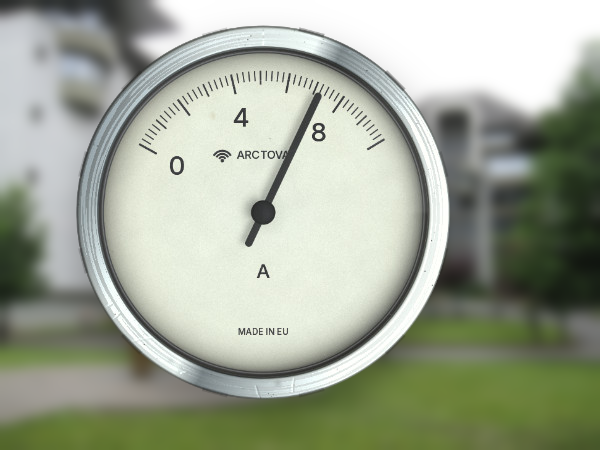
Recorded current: 7.2 A
